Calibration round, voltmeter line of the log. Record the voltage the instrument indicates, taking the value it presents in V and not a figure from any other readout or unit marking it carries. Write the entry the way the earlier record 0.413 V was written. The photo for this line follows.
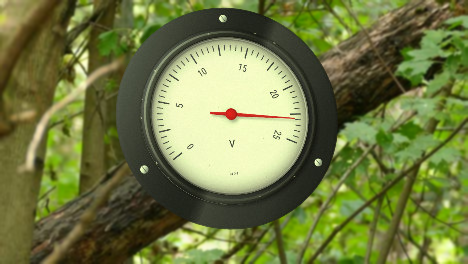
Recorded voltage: 23 V
